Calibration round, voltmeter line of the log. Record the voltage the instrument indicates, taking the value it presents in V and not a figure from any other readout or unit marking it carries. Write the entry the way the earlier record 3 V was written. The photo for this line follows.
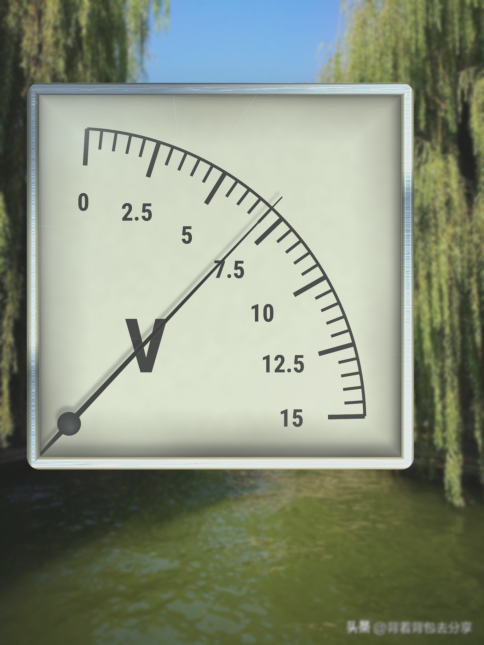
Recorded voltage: 7 V
